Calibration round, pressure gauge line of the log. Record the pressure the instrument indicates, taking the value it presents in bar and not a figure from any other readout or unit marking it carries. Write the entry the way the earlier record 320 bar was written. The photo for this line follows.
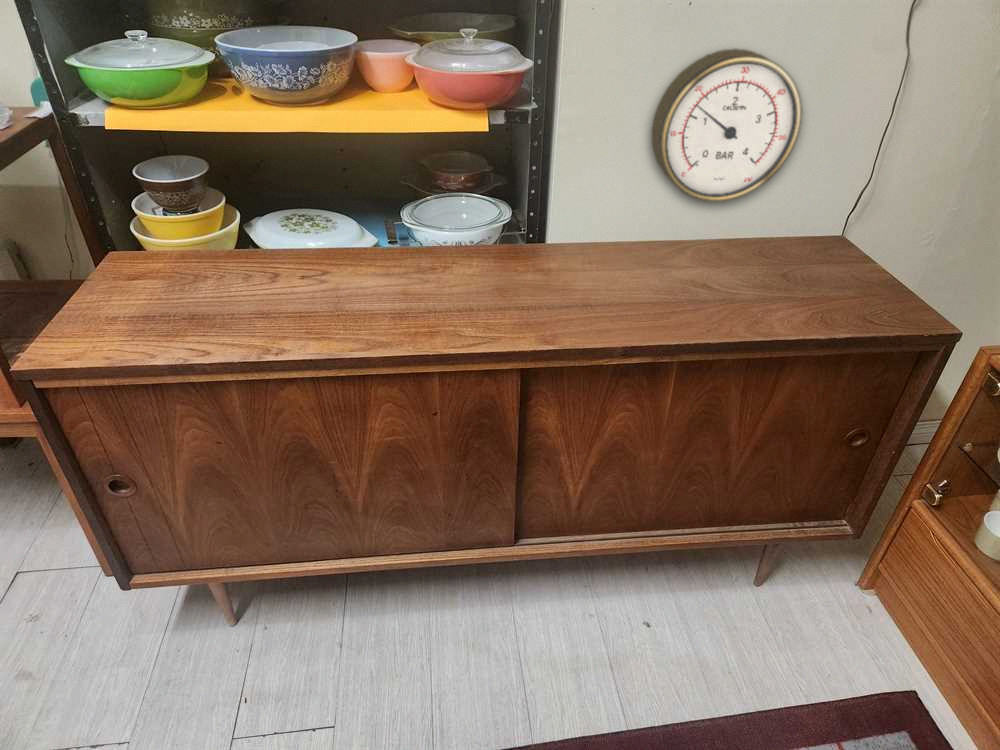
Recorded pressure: 1.2 bar
